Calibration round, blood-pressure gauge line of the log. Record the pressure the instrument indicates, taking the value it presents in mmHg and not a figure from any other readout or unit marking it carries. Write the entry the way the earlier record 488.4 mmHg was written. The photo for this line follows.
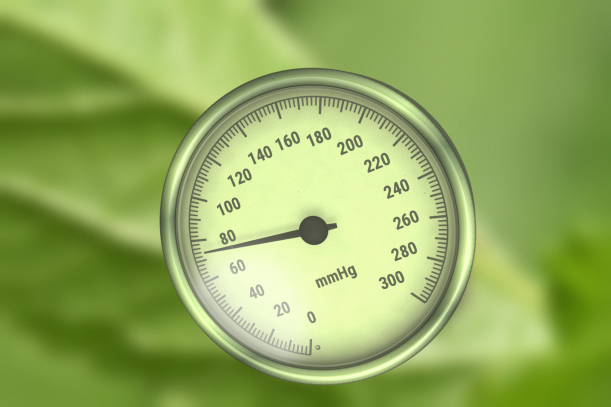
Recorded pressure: 74 mmHg
